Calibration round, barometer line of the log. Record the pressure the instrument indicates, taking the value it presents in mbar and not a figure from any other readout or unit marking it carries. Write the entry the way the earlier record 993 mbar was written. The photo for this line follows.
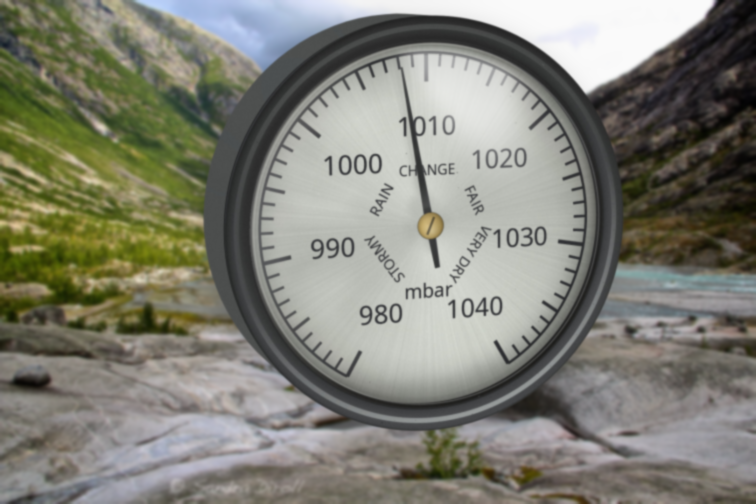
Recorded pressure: 1008 mbar
